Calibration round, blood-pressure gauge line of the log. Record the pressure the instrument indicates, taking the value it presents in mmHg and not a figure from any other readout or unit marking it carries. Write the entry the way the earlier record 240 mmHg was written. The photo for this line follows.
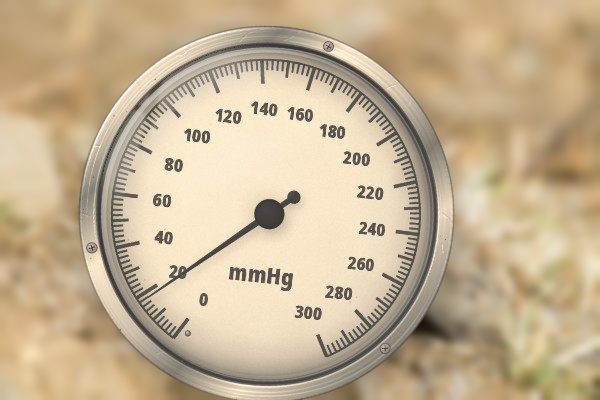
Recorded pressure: 18 mmHg
